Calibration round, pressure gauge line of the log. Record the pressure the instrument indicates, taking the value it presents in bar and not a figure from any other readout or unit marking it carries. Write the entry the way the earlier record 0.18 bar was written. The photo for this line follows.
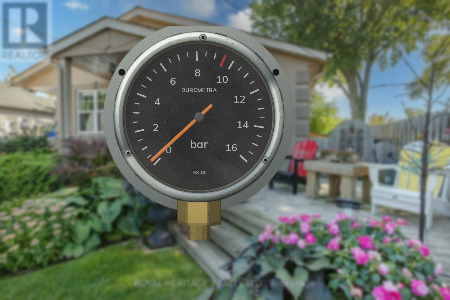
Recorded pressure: 0.25 bar
